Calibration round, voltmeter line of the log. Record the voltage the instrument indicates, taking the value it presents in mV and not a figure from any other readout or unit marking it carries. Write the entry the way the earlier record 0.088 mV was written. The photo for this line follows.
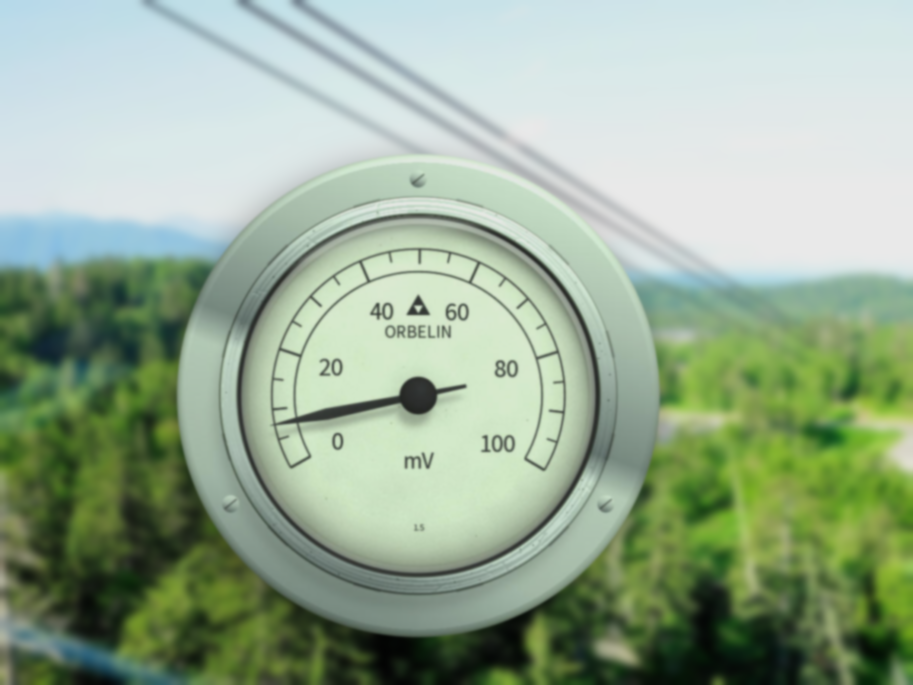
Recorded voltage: 7.5 mV
